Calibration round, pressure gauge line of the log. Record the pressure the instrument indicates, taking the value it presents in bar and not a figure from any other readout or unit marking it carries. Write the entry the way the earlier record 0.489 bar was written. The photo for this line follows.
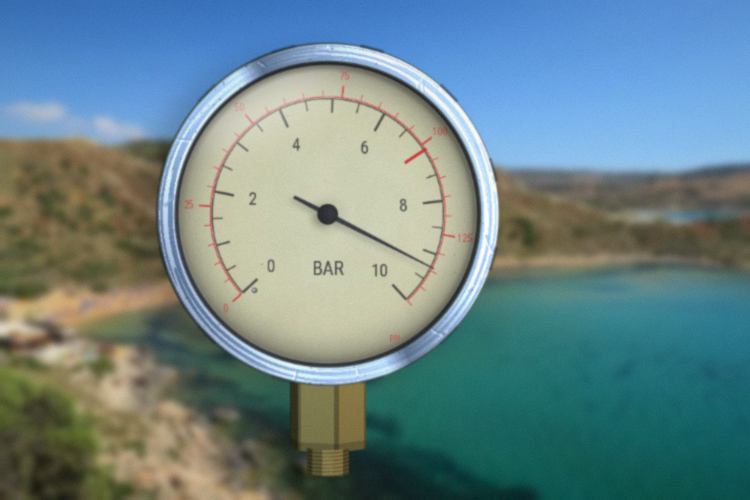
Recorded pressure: 9.25 bar
